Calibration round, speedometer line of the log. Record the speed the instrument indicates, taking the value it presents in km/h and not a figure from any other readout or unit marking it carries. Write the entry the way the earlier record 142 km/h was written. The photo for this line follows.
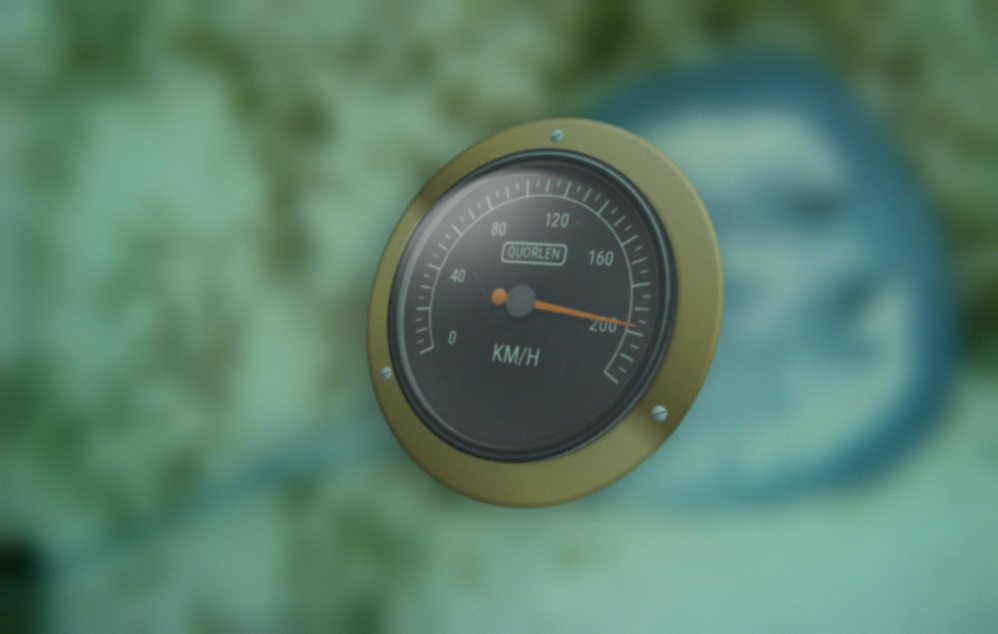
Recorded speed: 197.5 km/h
